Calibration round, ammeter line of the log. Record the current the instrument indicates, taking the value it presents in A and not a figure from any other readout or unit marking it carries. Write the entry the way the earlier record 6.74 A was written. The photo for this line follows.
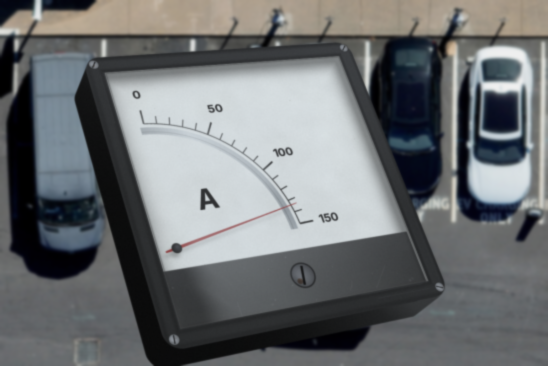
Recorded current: 135 A
